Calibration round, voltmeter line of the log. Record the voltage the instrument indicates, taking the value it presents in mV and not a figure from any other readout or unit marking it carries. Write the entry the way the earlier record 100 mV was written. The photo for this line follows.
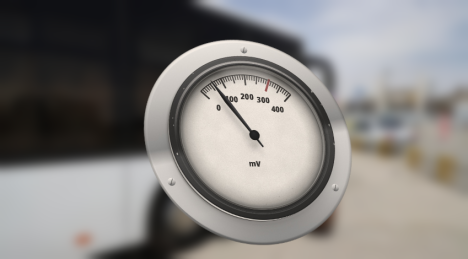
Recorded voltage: 50 mV
